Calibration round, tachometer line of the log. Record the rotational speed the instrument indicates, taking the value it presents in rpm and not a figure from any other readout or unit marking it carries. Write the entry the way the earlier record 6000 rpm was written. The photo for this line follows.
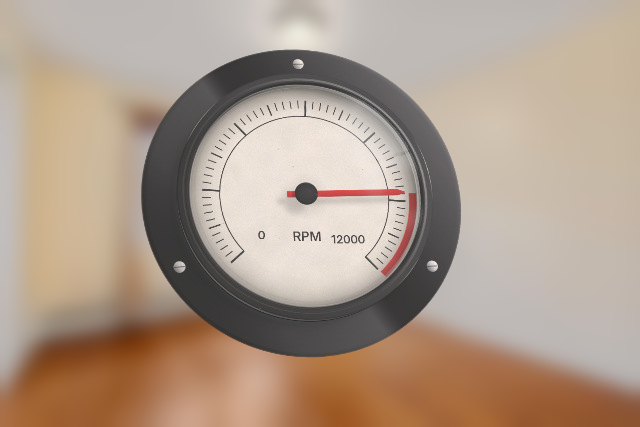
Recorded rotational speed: 9800 rpm
